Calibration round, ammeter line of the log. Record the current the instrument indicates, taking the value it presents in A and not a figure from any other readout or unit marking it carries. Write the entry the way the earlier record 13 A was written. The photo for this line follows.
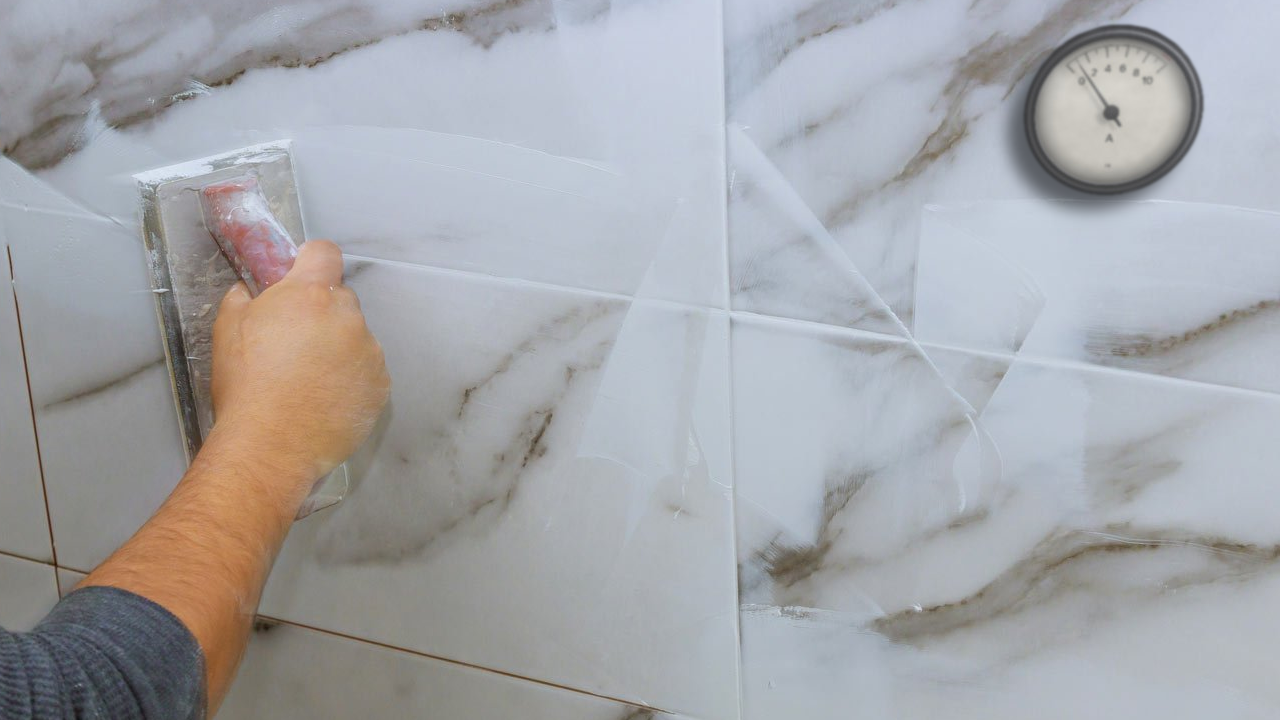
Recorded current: 1 A
